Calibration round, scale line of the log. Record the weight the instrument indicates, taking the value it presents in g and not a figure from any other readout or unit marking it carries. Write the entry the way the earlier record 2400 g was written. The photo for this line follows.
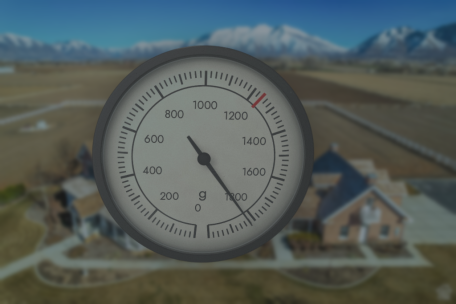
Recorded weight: 1820 g
